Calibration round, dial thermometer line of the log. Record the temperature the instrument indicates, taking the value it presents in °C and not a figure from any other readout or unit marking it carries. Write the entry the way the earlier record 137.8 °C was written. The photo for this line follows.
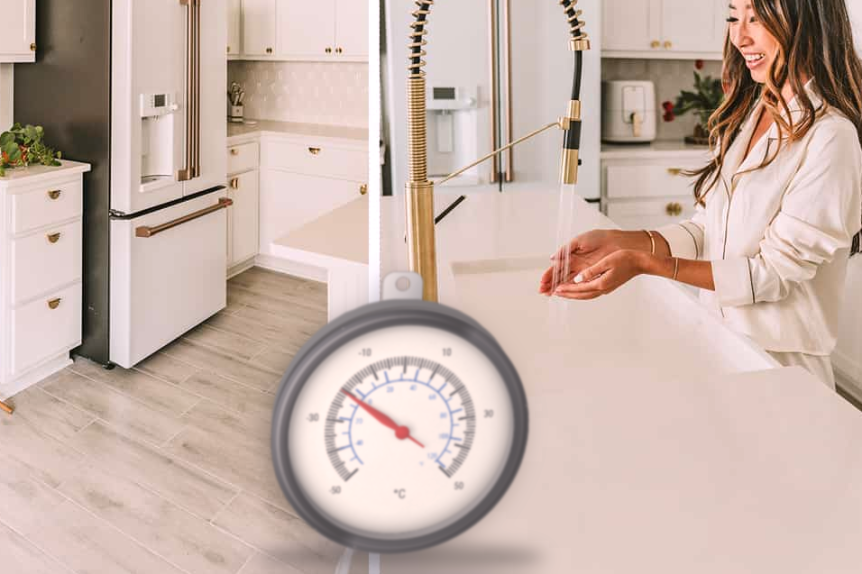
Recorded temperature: -20 °C
